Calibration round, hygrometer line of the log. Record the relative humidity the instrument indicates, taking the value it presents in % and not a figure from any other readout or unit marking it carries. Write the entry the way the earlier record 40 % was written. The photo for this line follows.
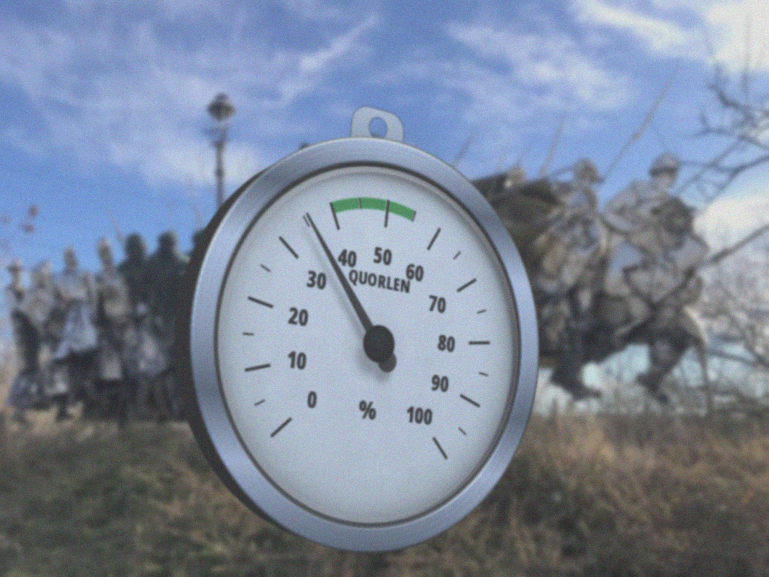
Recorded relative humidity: 35 %
